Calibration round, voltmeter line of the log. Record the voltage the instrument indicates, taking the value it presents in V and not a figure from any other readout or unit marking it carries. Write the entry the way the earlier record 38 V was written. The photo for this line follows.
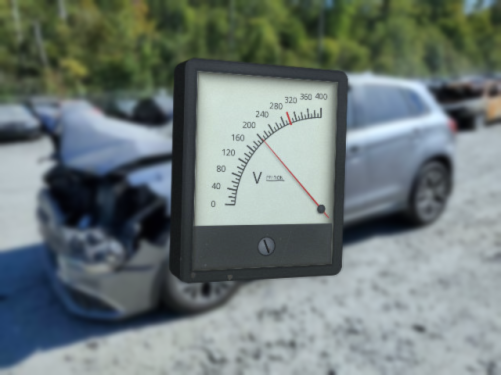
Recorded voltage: 200 V
